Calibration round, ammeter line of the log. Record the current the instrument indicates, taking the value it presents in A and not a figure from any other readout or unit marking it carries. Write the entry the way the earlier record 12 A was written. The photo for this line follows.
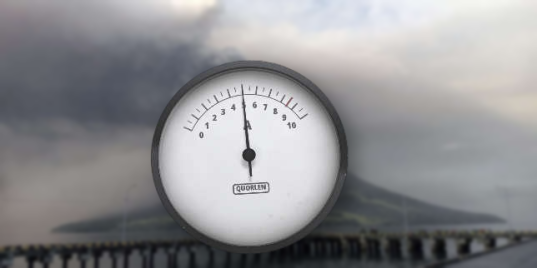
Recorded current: 5 A
